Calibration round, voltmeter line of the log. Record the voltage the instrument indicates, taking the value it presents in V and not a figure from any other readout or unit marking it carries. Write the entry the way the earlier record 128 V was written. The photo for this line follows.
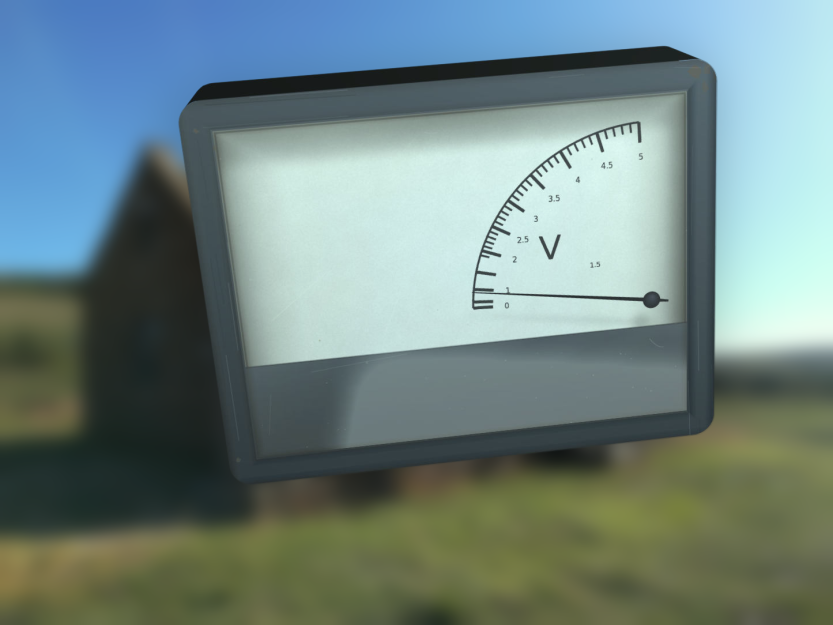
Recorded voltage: 1 V
